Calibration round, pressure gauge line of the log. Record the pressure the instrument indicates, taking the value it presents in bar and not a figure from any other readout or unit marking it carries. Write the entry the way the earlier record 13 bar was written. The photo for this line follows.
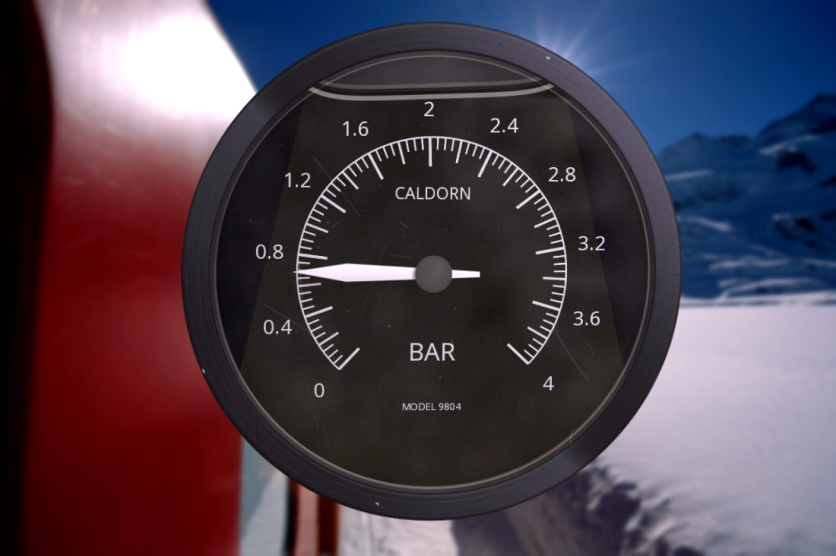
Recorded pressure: 0.7 bar
